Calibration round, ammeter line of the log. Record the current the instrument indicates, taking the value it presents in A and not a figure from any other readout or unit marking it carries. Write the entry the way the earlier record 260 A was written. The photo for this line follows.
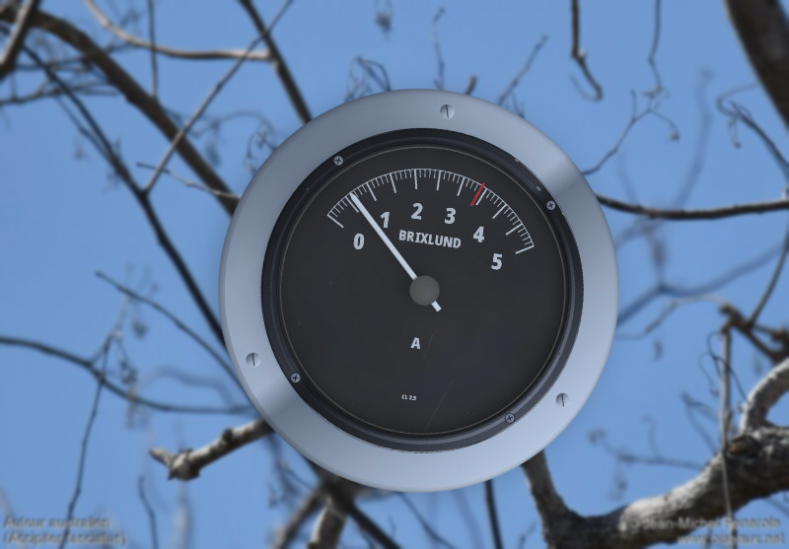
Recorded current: 0.6 A
